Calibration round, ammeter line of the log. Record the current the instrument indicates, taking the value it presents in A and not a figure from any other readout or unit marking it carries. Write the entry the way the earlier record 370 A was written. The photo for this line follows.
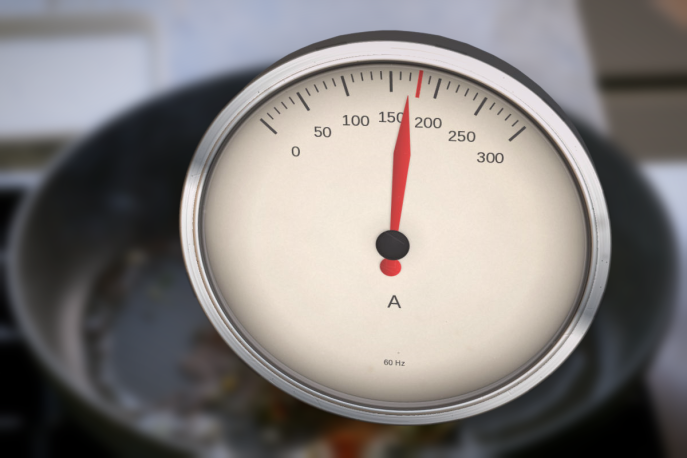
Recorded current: 170 A
